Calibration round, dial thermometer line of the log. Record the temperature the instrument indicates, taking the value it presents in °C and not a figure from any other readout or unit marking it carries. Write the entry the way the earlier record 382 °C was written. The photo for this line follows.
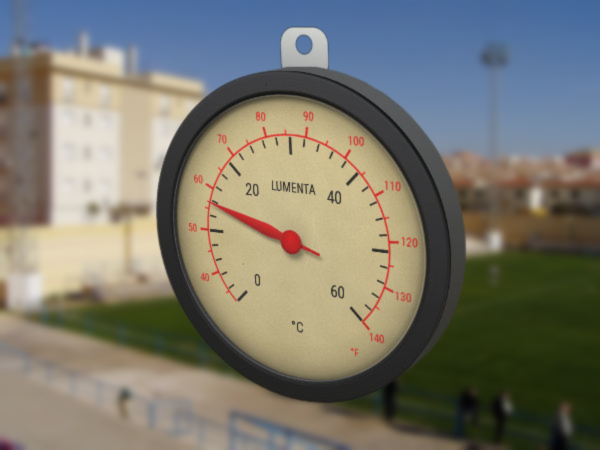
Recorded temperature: 14 °C
